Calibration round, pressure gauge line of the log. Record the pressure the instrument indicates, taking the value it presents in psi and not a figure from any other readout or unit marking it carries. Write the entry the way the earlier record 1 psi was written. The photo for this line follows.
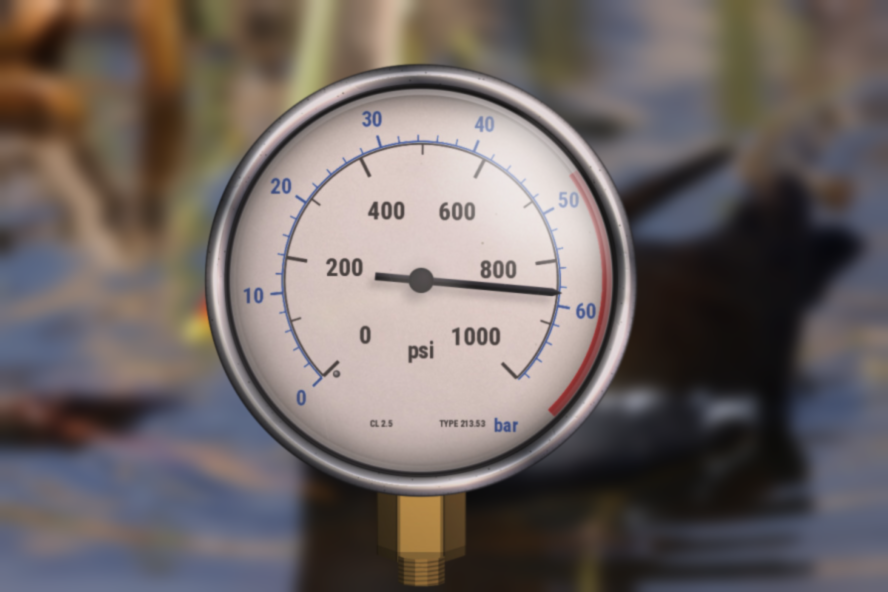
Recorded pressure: 850 psi
